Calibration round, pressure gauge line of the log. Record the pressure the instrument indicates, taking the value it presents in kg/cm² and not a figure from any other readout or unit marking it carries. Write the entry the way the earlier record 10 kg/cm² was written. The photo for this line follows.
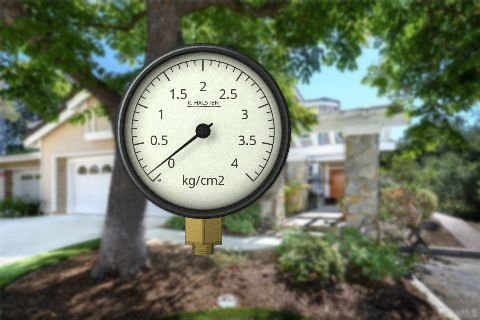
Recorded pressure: 0.1 kg/cm²
